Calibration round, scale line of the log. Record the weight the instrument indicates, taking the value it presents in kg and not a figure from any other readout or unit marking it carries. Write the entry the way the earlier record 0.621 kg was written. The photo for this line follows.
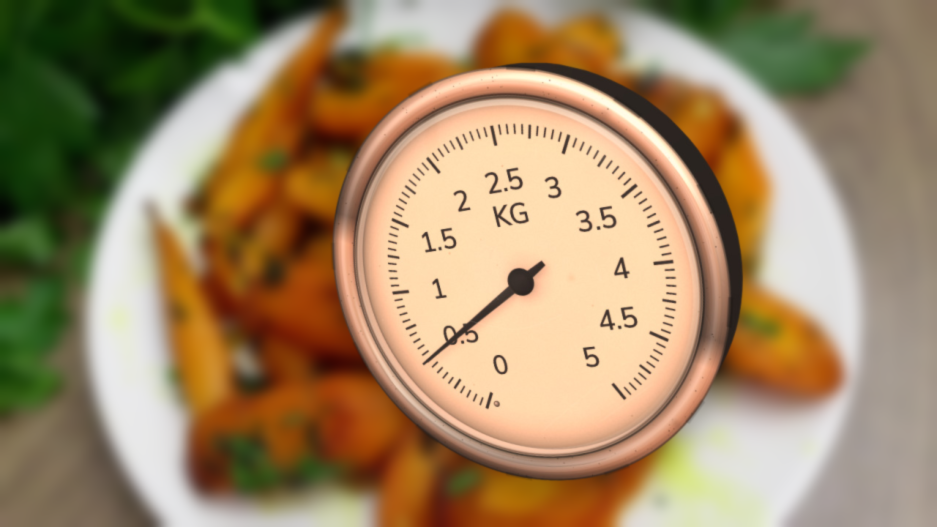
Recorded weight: 0.5 kg
